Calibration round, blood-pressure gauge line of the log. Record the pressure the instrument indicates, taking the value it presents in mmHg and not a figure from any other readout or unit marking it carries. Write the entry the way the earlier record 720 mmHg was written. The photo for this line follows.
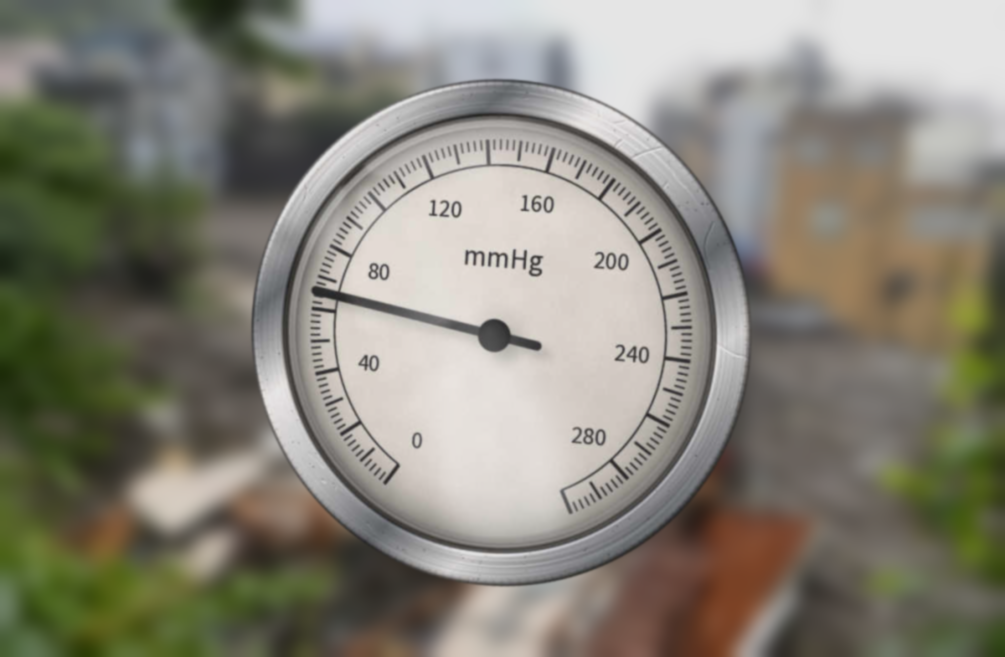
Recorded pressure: 66 mmHg
